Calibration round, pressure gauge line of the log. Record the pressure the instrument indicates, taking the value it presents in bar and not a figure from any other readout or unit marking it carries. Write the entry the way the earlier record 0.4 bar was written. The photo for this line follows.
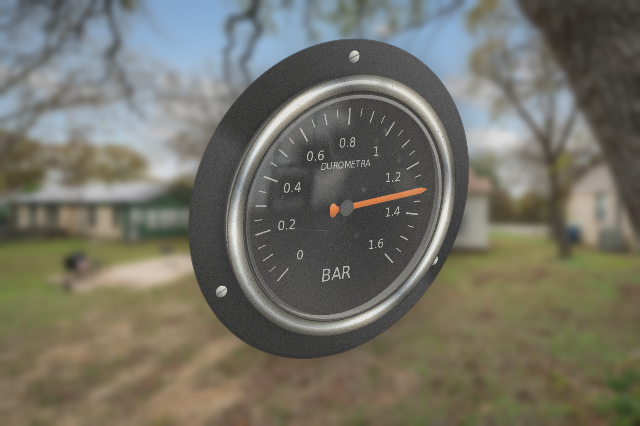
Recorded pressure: 1.3 bar
